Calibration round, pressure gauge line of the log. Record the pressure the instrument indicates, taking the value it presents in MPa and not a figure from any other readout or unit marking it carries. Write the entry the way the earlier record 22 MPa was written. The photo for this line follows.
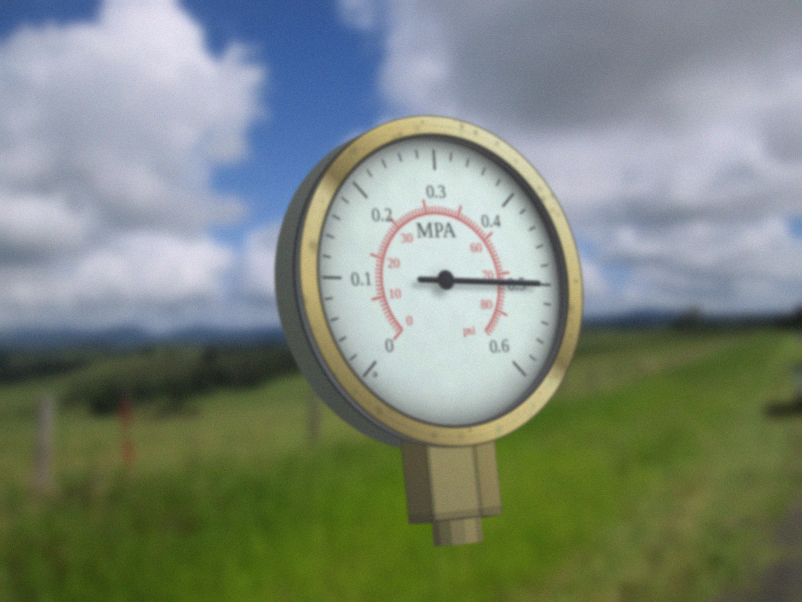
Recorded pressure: 0.5 MPa
